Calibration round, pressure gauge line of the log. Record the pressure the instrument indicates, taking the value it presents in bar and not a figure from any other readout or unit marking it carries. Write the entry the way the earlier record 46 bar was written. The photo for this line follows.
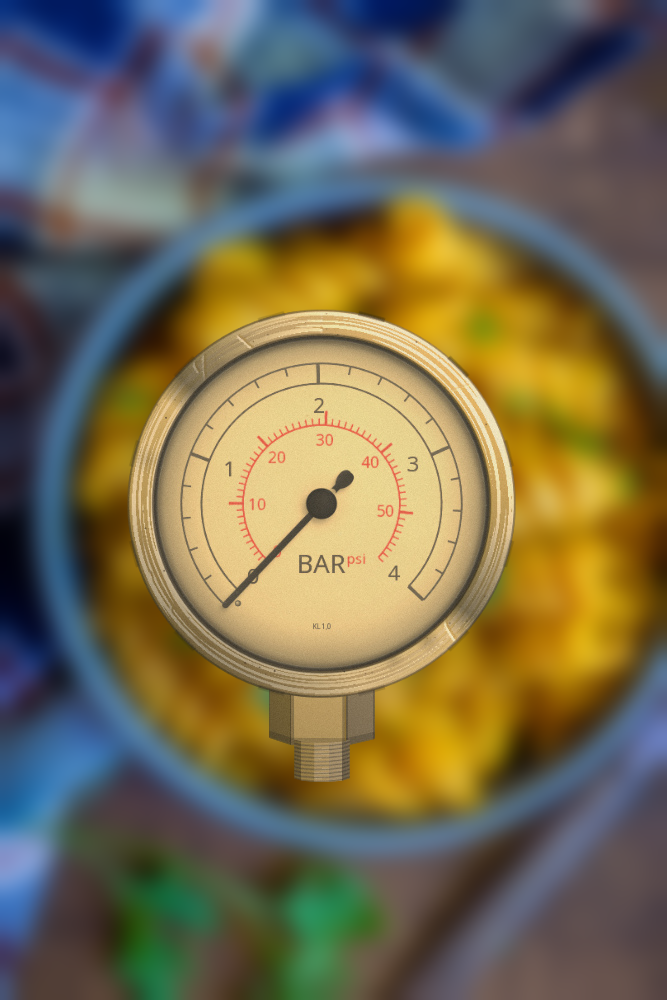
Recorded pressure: 0 bar
